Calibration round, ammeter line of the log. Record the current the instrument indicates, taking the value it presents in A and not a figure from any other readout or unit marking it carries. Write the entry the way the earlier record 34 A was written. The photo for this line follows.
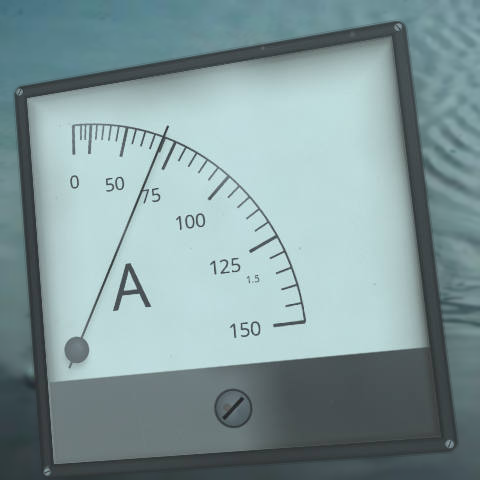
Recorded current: 70 A
